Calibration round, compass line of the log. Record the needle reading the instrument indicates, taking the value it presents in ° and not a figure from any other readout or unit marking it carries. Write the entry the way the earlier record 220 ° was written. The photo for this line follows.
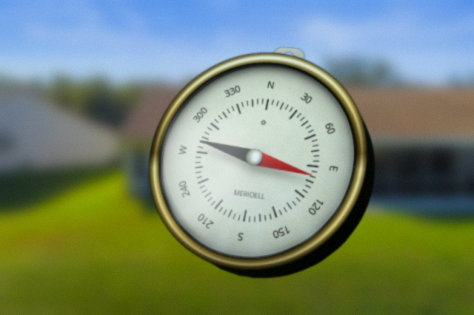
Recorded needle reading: 100 °
